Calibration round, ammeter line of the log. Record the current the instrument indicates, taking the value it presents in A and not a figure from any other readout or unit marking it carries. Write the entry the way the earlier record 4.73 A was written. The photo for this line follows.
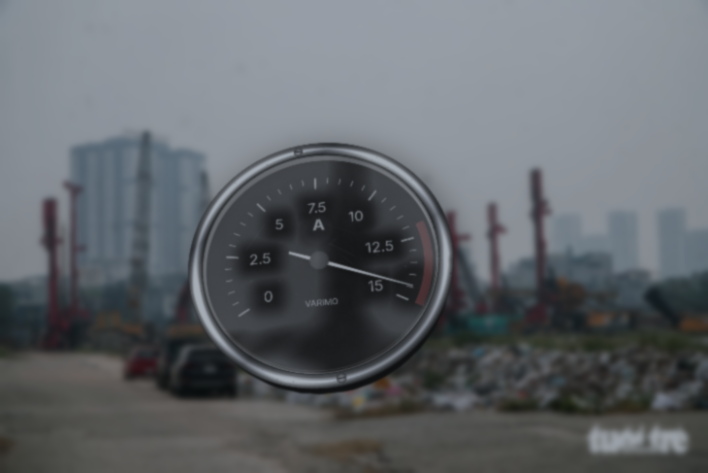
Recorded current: 14.5 A
